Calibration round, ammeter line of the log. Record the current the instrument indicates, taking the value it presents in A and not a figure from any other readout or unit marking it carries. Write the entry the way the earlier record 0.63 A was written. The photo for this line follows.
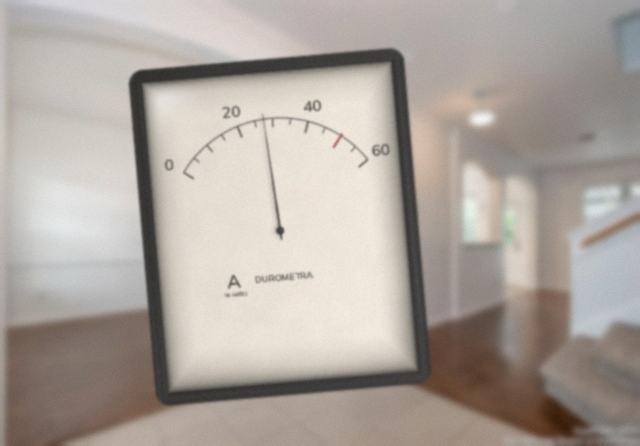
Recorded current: 27.5 A
